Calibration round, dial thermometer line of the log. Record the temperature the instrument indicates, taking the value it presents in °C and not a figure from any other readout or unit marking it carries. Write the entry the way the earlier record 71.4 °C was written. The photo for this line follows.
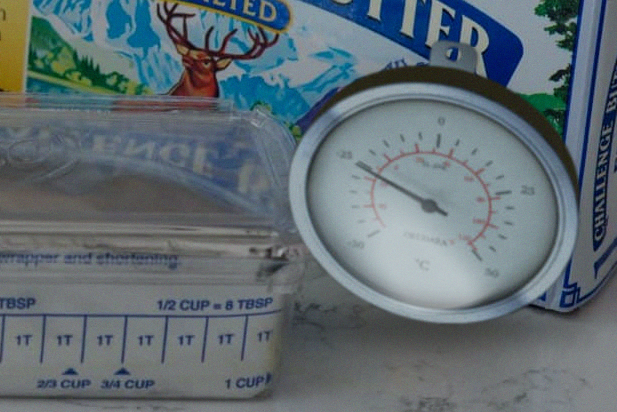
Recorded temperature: -25 °C
